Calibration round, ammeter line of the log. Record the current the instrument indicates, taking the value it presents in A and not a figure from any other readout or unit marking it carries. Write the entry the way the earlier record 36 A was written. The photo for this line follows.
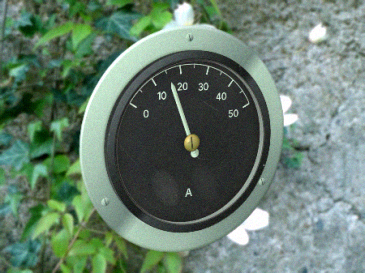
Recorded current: 15 A
